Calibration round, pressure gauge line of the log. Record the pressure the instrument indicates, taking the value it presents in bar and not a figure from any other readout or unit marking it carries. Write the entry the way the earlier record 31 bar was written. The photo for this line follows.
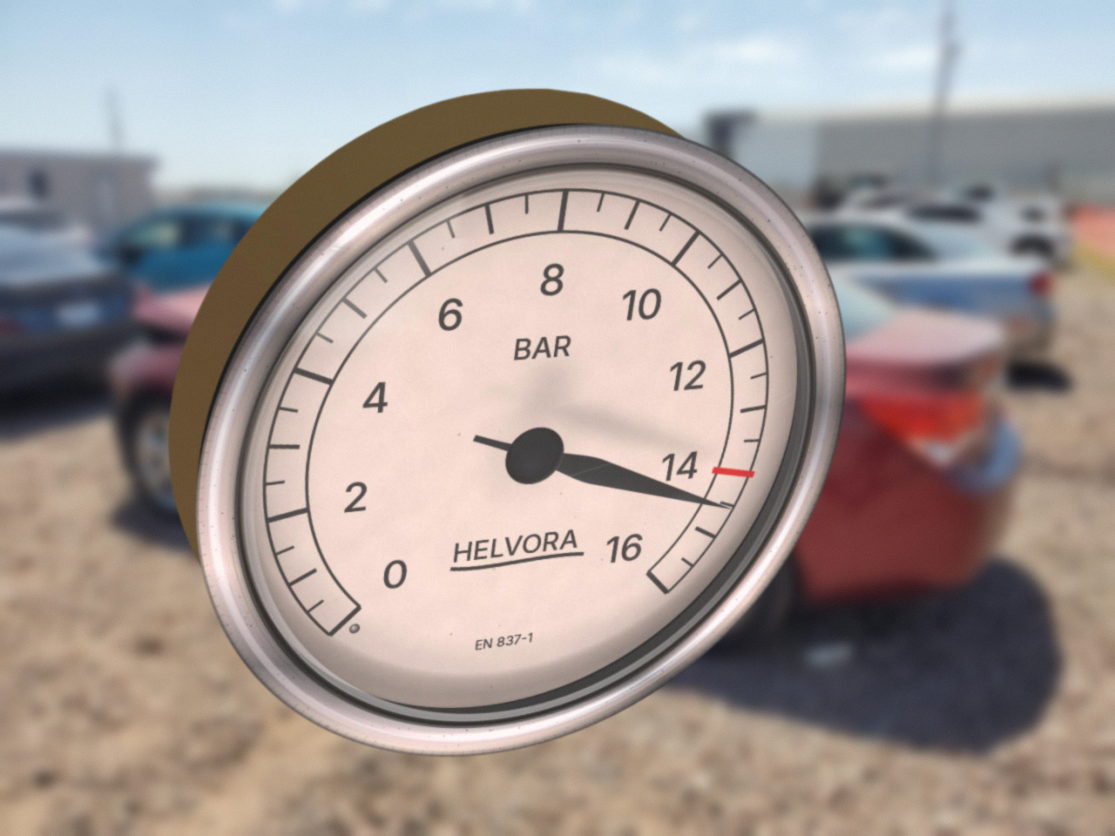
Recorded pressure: 14.5 bar
